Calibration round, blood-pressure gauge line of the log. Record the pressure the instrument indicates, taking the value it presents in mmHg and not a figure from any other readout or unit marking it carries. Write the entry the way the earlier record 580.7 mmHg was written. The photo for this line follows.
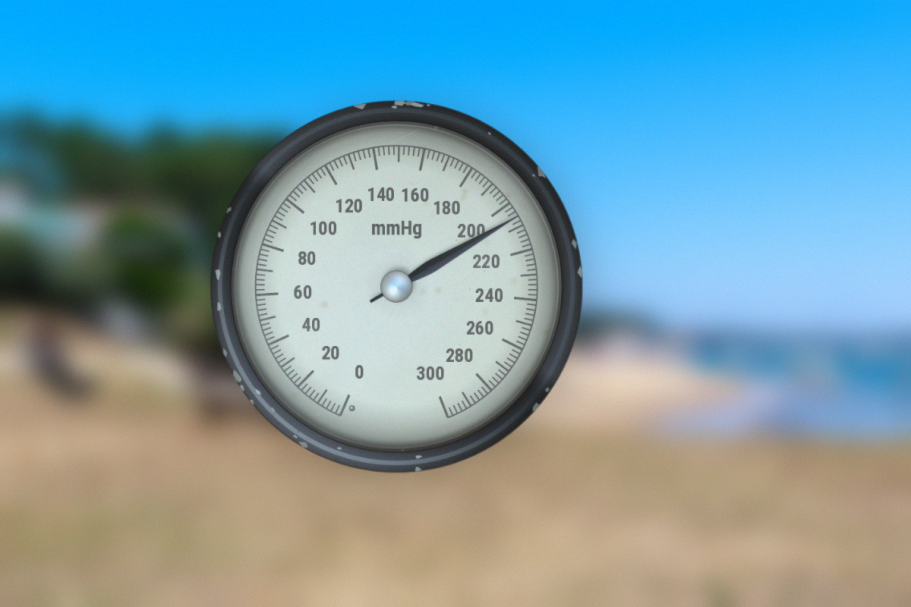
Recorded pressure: 206 mmHg
